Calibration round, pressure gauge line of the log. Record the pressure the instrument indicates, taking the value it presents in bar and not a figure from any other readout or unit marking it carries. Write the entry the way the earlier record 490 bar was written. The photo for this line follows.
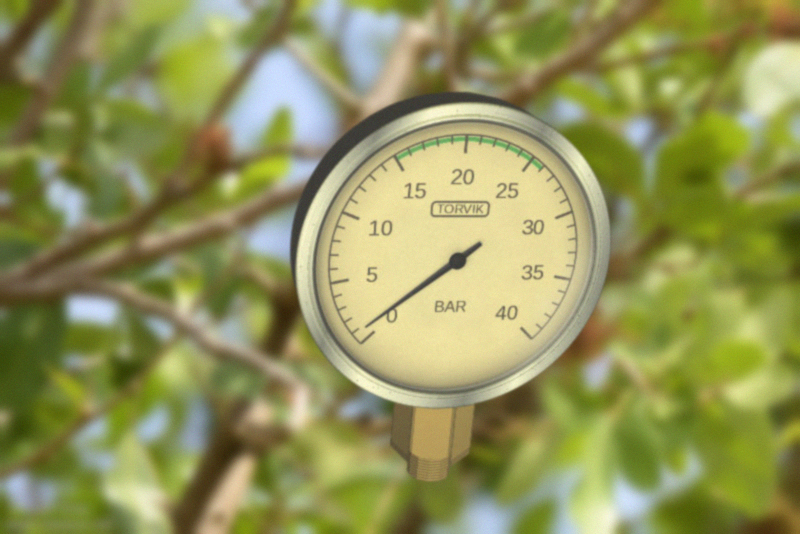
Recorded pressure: 1 bar
